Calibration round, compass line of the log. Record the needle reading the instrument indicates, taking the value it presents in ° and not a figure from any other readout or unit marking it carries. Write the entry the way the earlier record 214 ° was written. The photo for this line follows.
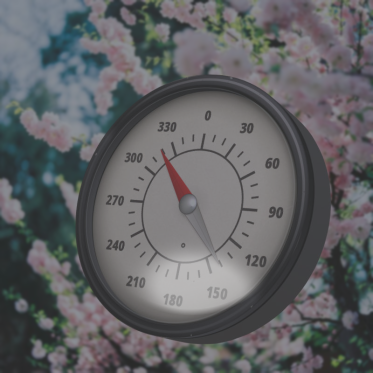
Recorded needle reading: 320 °
